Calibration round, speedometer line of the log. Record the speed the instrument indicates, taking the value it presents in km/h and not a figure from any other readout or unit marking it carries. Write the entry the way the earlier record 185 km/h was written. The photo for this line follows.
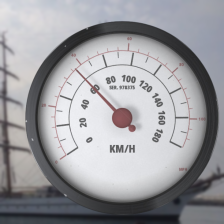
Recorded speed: 60 km/h
